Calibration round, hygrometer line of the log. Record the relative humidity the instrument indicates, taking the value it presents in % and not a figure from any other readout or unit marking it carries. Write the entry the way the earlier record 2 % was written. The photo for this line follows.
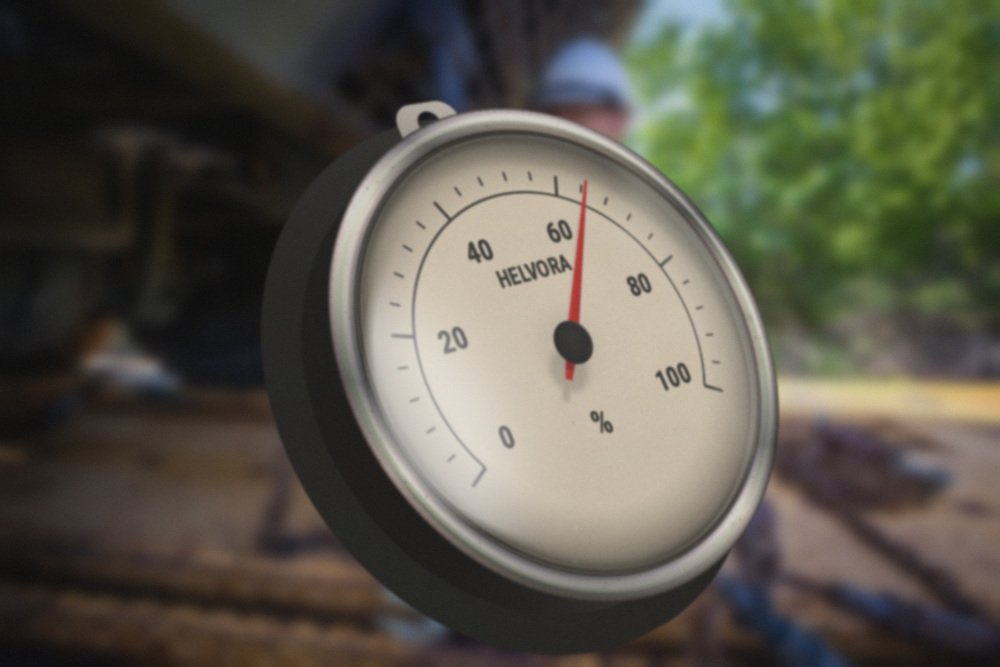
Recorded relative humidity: 64 %
